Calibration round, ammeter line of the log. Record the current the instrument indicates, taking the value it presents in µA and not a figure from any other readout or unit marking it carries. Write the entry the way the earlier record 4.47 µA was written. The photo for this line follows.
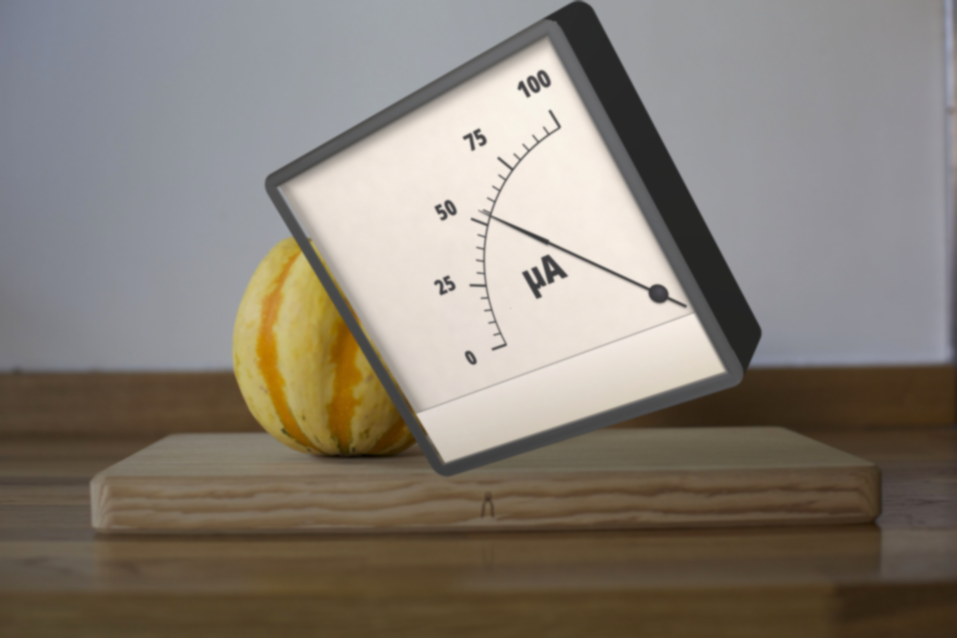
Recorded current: 55 µA
